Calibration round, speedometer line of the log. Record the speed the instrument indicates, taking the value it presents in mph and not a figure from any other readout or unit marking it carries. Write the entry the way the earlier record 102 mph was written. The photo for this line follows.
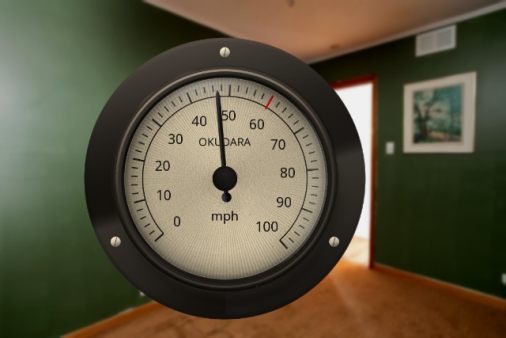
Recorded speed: 47 mph
